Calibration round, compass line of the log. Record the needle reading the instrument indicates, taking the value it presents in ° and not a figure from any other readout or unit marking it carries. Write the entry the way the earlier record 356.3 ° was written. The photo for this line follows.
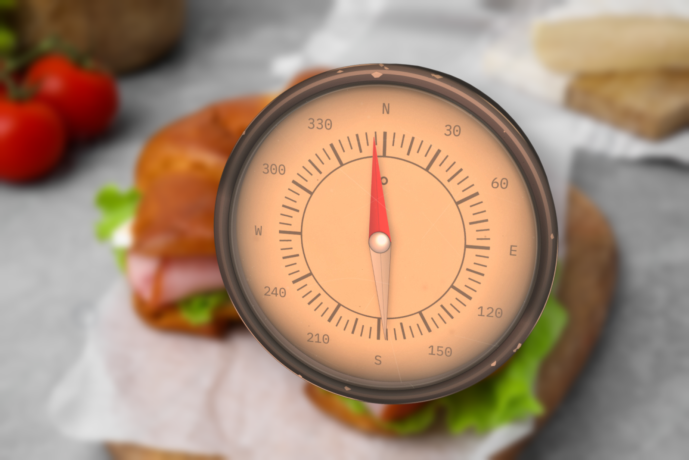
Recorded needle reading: 355 °
